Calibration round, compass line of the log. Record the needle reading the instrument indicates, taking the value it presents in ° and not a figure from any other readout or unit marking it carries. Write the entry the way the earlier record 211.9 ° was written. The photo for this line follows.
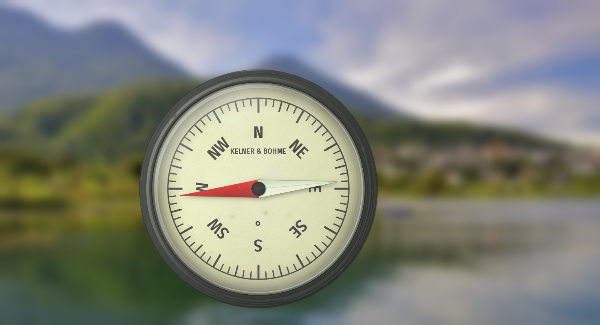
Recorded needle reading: 265 °
